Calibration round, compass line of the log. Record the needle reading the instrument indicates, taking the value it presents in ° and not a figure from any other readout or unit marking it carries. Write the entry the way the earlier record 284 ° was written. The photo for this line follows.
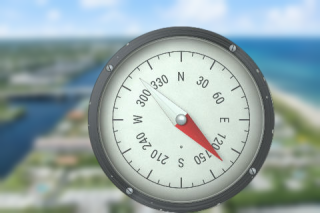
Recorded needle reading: 135 °
